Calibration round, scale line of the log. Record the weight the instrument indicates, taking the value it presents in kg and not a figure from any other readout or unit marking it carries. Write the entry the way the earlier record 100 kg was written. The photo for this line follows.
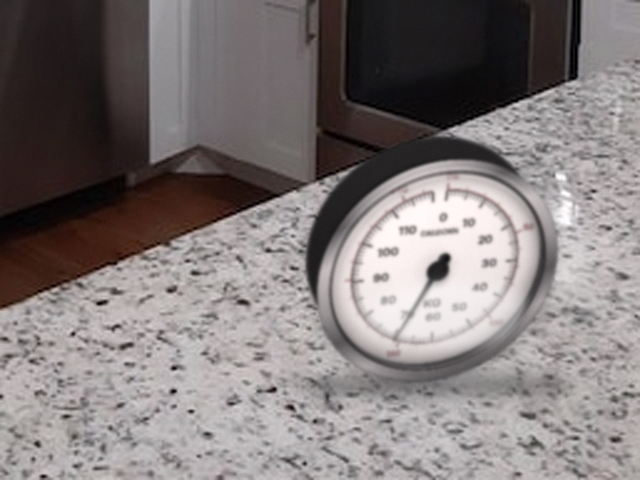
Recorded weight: 70 kg
